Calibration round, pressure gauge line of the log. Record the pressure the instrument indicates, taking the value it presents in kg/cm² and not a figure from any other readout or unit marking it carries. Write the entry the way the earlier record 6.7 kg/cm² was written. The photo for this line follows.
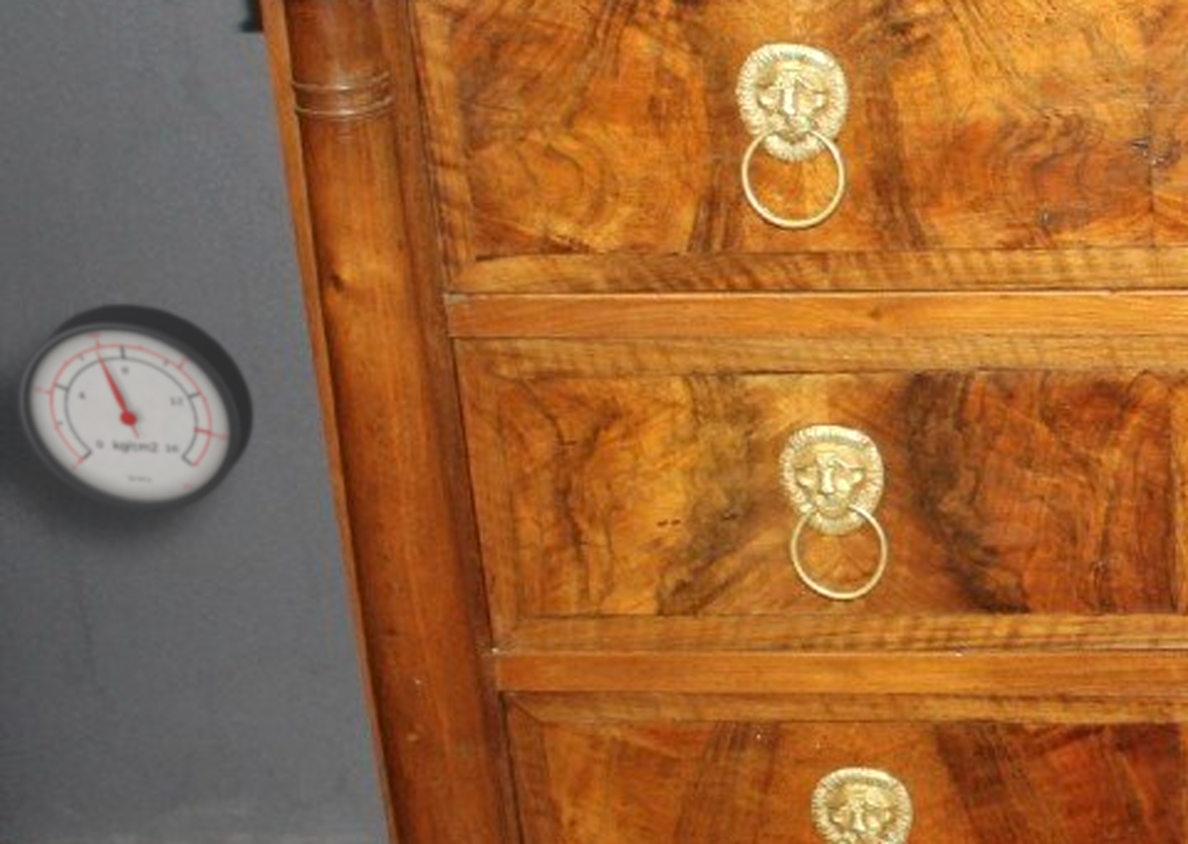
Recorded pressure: 7 kg/cm²
